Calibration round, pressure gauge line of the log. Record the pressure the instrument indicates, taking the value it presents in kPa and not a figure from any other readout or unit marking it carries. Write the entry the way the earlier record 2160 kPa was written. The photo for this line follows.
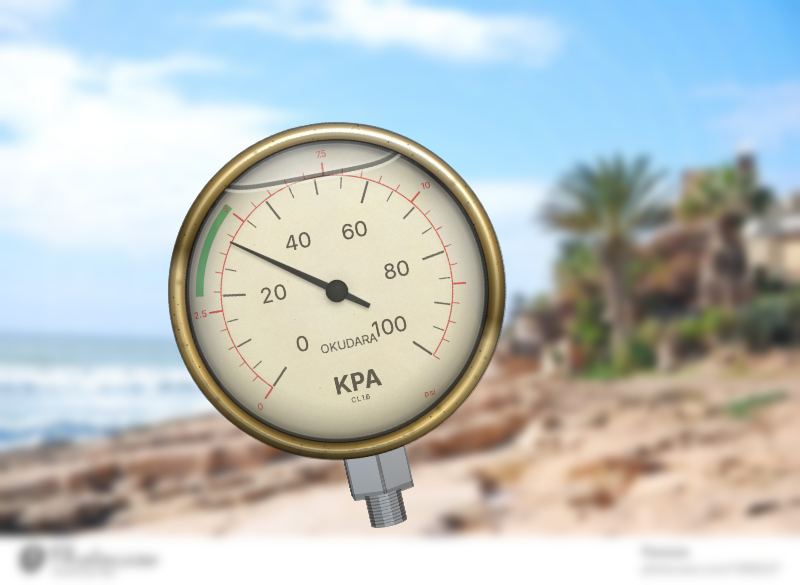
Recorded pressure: 30 kPa
